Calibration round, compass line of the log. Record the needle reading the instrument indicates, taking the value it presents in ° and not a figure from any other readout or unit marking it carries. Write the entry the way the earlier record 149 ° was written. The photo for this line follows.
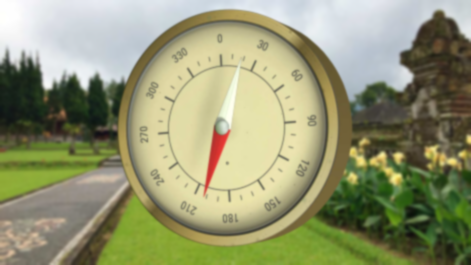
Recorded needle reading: 200 °
